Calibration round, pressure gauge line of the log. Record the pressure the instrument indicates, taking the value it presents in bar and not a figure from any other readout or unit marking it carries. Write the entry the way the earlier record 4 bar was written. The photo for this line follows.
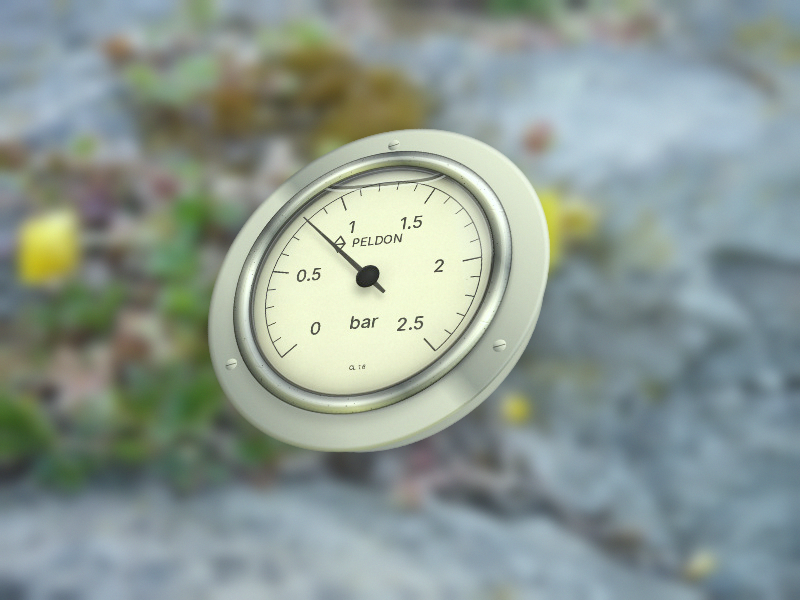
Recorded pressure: 0.8 bar
